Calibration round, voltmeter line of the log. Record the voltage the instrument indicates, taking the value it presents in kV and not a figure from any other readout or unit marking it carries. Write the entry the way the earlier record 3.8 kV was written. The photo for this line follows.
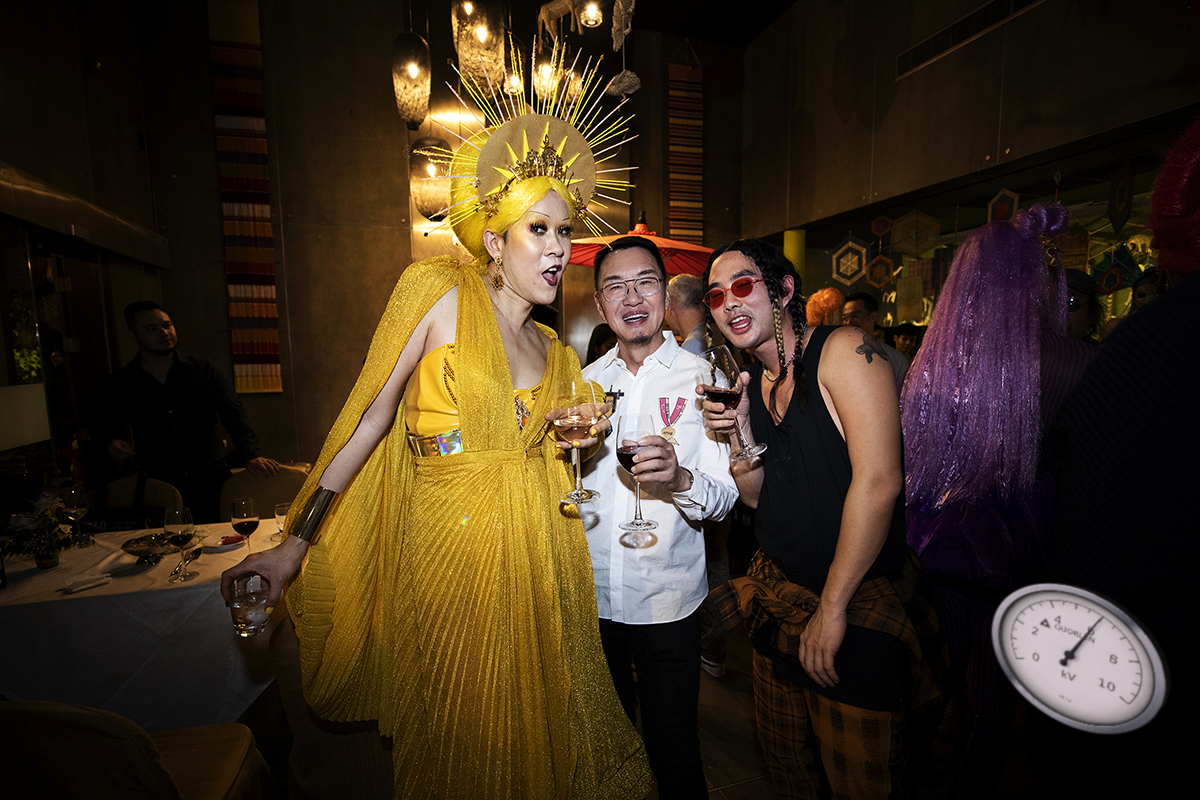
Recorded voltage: 6 kV
